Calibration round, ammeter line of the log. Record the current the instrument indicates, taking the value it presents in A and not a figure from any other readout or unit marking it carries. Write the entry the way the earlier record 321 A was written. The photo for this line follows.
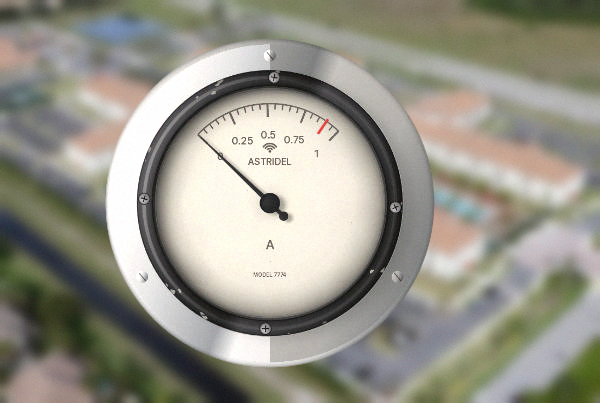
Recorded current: 0 A
